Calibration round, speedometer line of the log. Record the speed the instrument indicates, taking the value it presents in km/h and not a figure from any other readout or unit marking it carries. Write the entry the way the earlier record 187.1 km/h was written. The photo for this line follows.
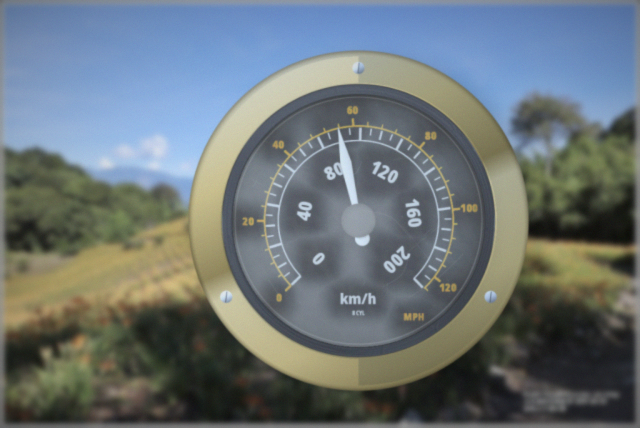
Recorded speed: 90 km/h
